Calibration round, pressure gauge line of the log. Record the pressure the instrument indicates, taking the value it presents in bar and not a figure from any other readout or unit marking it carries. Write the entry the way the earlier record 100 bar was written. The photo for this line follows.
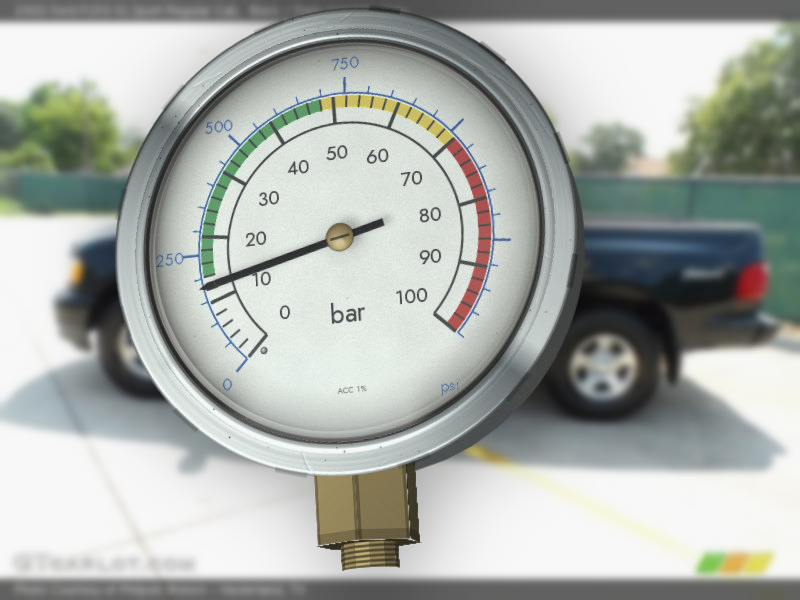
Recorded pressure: 12 bar
